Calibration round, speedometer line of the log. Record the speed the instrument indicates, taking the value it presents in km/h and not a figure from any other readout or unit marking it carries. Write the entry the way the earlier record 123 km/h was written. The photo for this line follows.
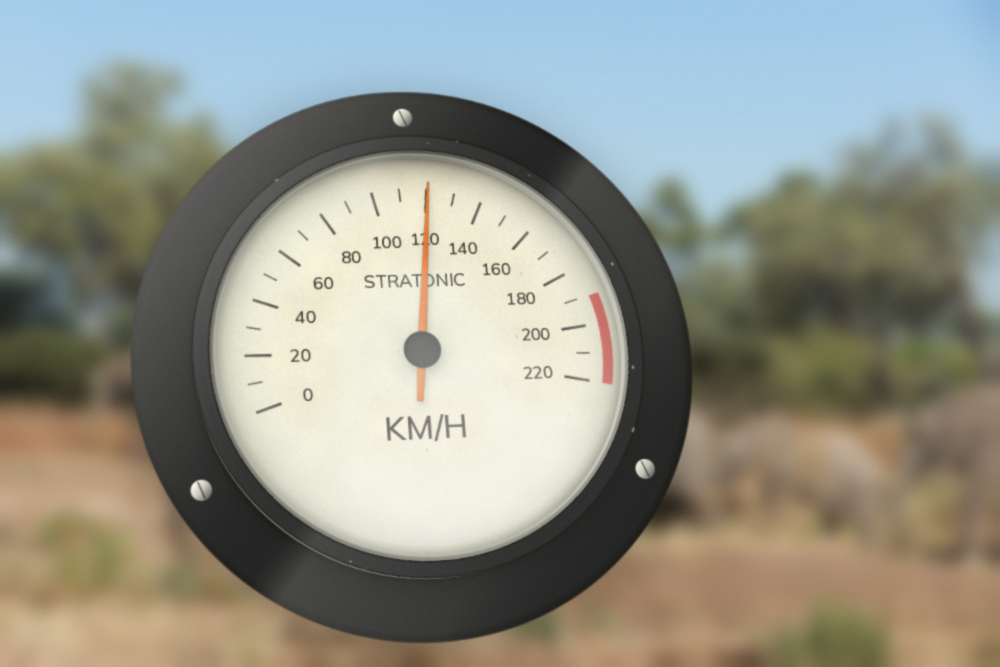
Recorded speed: 120 km/h
